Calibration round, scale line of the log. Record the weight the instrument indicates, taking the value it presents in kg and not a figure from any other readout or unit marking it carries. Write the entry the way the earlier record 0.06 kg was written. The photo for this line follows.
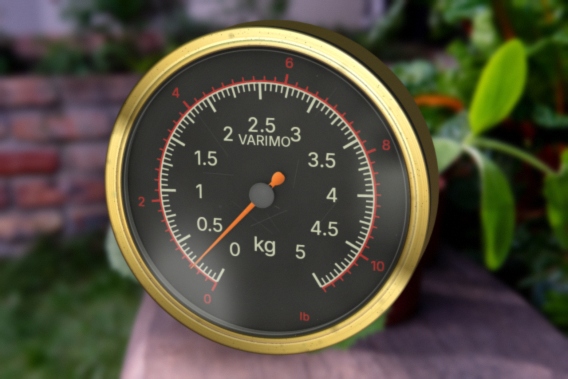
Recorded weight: 0.25 kg
